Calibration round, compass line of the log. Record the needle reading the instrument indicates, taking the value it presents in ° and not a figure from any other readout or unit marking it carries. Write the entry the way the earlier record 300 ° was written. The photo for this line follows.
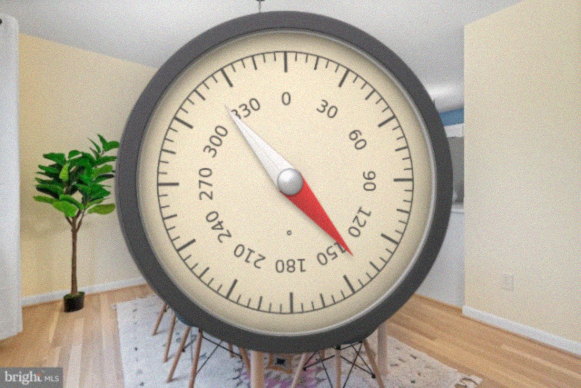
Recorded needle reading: 140 °
